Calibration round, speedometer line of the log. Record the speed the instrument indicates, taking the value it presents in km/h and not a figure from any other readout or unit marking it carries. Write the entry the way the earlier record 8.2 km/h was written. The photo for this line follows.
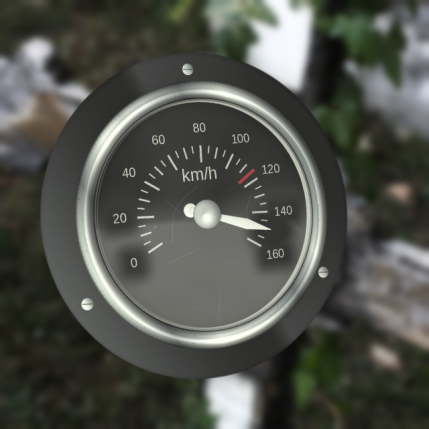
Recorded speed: 150 km/h
